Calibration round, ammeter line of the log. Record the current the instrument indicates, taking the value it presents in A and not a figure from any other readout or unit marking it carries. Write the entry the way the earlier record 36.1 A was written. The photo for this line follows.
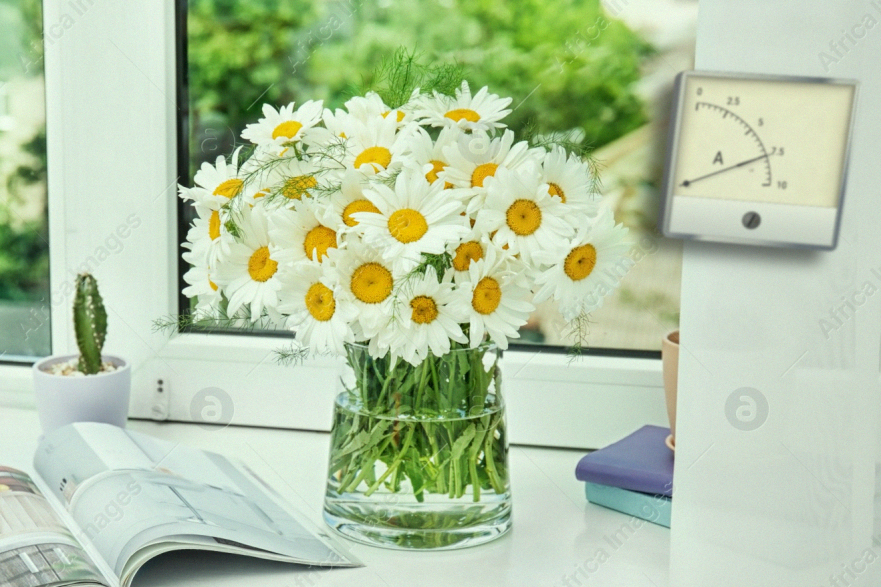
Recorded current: 7.5 A
